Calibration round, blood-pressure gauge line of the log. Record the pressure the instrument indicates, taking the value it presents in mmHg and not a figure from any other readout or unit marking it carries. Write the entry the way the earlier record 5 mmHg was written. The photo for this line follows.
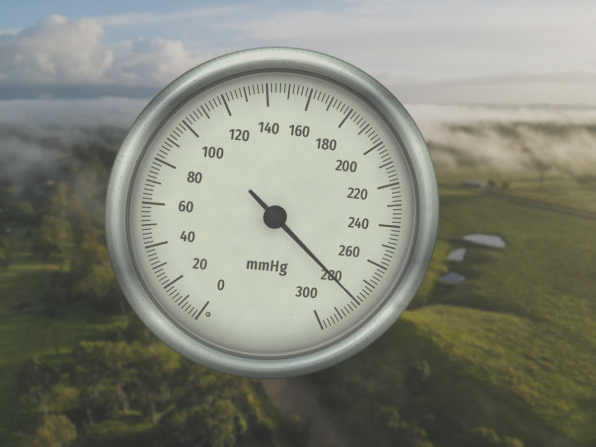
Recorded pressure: 280 mmHg
